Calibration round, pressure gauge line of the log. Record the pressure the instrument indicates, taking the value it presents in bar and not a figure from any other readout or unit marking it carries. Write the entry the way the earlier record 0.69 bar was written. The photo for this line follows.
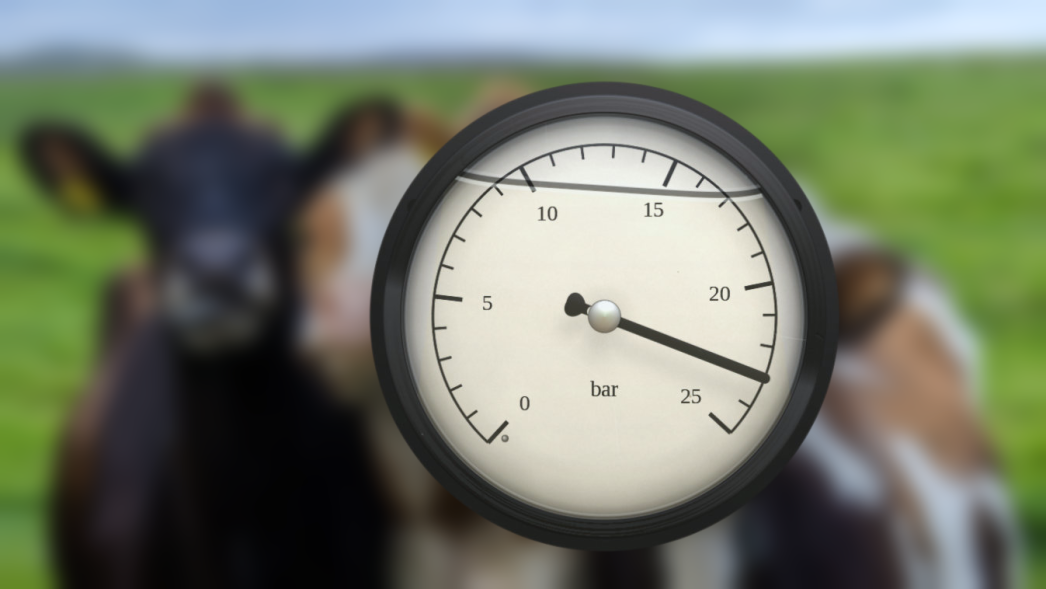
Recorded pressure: 23 bar
